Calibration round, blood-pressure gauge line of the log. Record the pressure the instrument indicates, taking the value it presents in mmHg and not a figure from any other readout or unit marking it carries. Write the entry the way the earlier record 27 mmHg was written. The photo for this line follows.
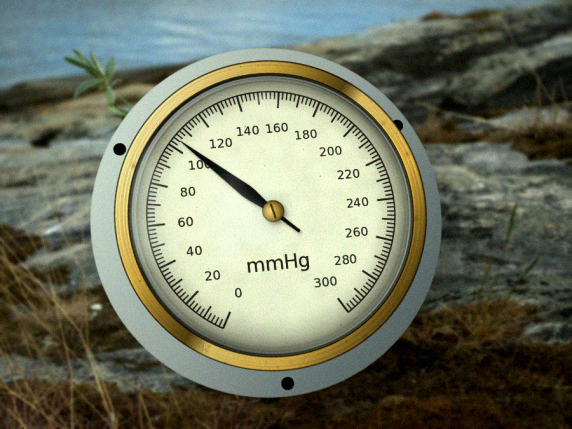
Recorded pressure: 104 mmHg
